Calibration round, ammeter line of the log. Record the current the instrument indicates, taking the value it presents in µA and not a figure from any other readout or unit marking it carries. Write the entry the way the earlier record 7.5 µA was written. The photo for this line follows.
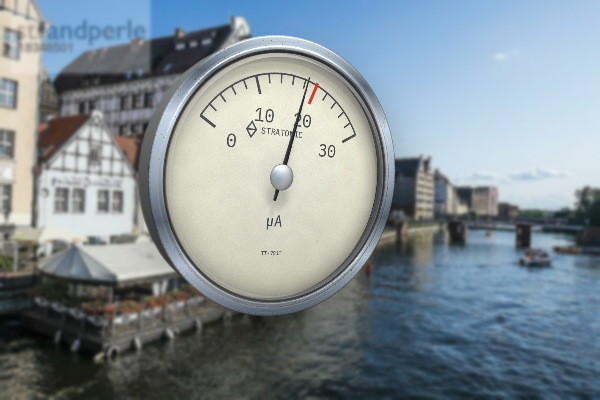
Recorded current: 18 µA
